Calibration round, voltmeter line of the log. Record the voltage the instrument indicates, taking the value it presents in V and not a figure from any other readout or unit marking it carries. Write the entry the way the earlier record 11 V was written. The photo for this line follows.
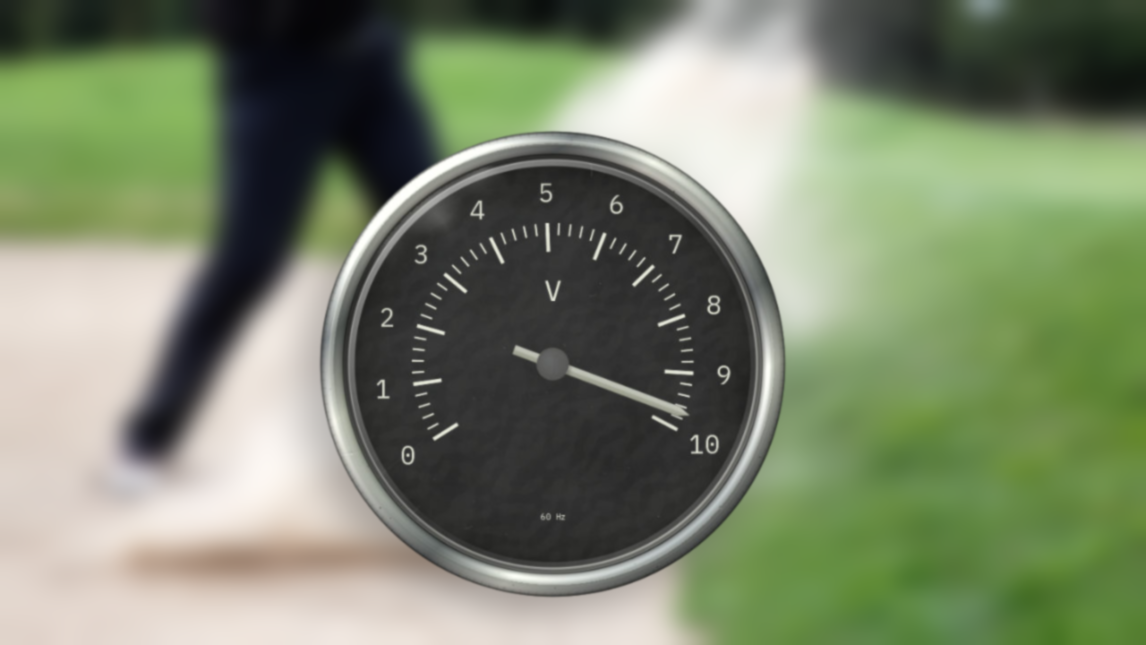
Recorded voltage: 9.7 V
